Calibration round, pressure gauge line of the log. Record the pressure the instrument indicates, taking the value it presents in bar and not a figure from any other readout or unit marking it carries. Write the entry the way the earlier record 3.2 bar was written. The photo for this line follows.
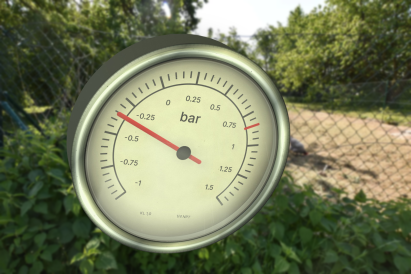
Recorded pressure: -0.35 bar
